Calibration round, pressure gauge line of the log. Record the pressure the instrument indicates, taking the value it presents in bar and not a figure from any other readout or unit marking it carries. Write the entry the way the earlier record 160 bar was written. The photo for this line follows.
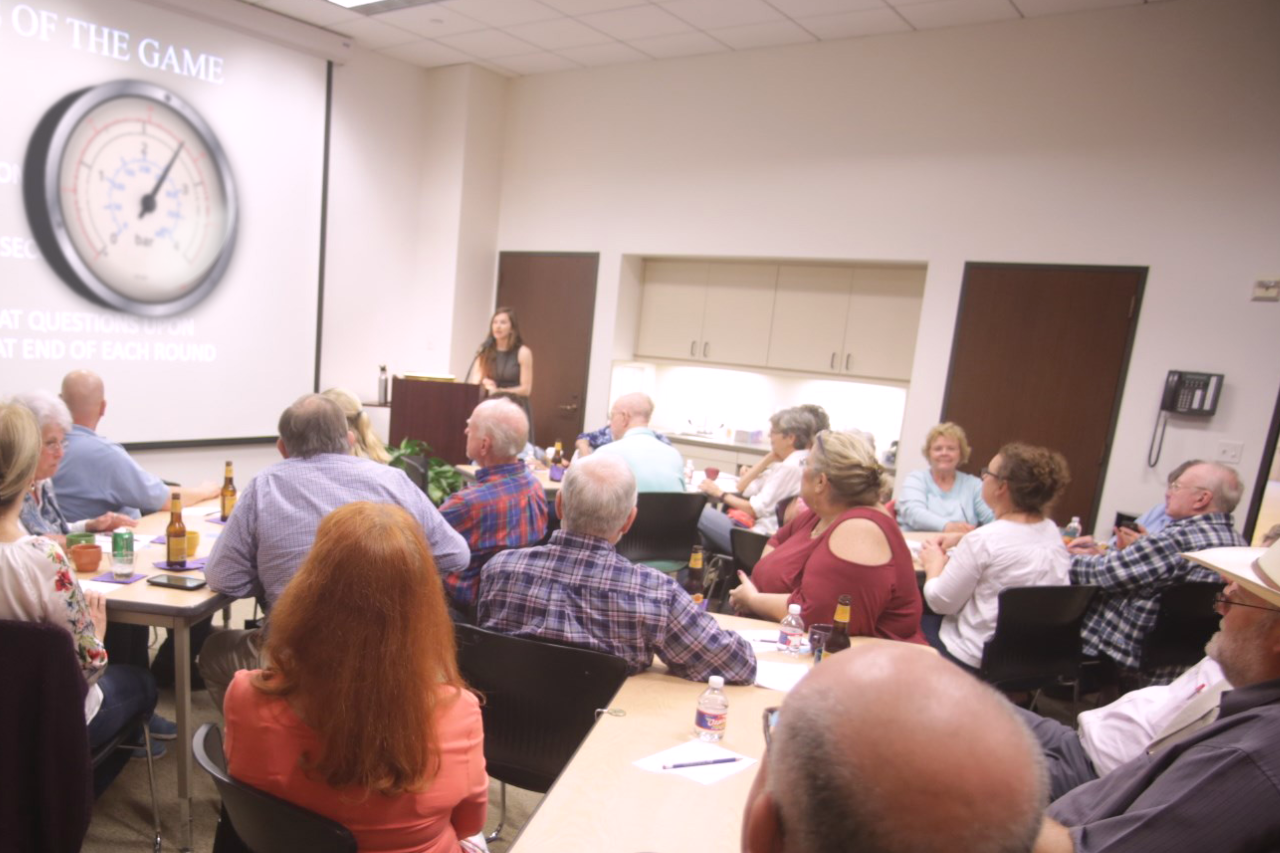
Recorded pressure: 2.5 bar
